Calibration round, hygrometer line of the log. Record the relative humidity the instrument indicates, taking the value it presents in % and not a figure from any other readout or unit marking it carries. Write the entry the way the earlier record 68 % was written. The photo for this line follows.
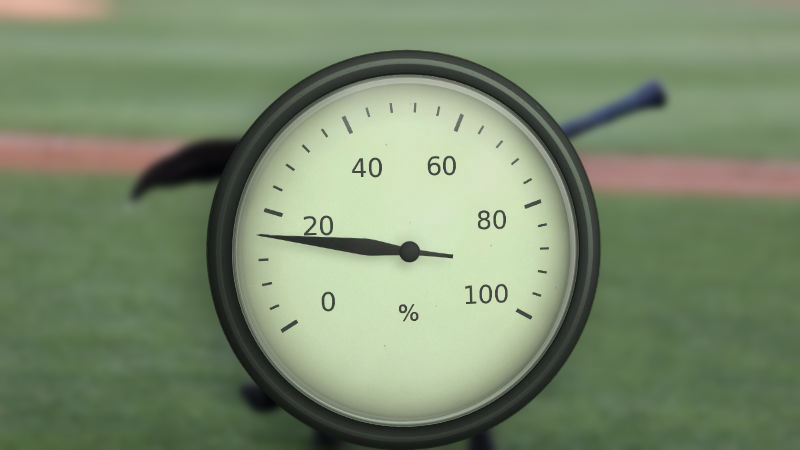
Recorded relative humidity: 16 %
